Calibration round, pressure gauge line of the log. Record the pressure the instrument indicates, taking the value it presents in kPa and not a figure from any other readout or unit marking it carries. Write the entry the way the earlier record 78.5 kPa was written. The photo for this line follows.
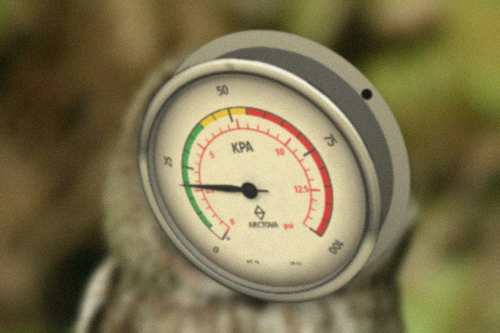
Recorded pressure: 20 kPa
